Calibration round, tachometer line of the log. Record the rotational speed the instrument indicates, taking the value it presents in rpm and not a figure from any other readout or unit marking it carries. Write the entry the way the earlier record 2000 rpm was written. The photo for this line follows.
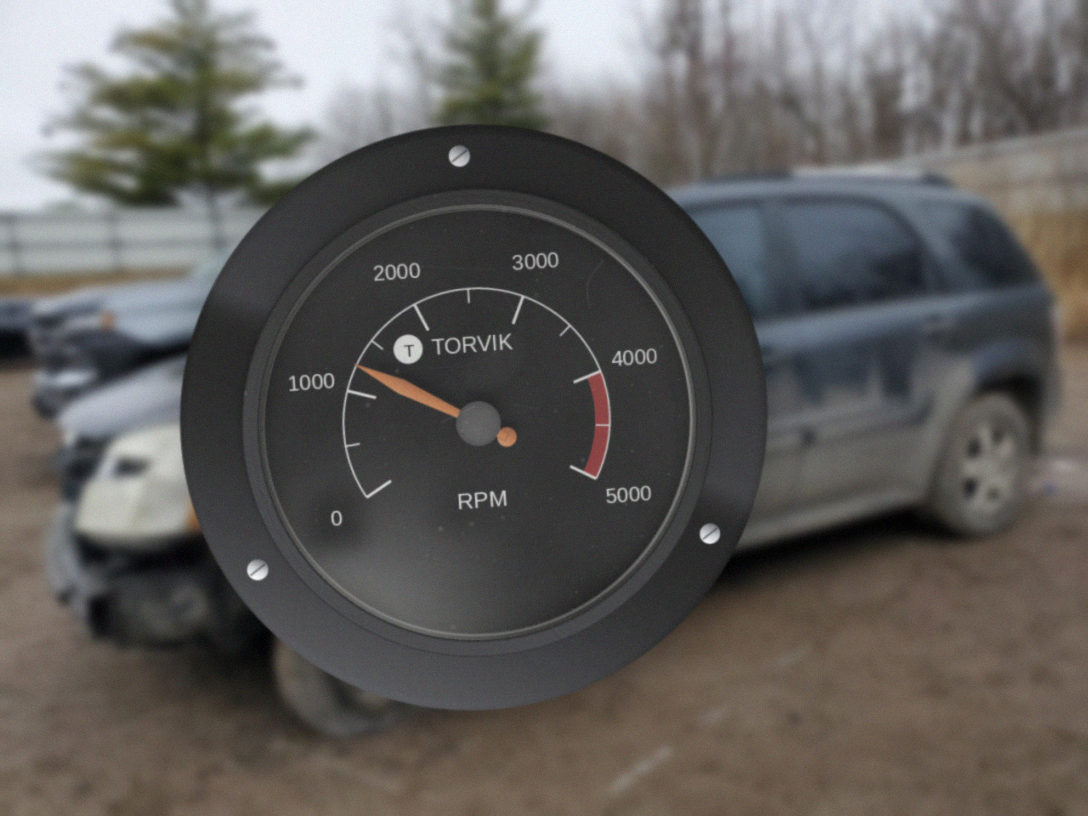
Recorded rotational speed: 1250 rpm
